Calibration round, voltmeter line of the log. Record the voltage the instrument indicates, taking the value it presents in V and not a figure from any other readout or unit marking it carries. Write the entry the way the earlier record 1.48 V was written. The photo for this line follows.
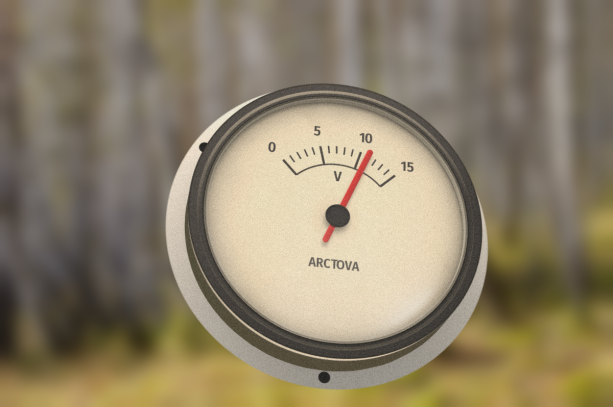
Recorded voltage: 11 V
